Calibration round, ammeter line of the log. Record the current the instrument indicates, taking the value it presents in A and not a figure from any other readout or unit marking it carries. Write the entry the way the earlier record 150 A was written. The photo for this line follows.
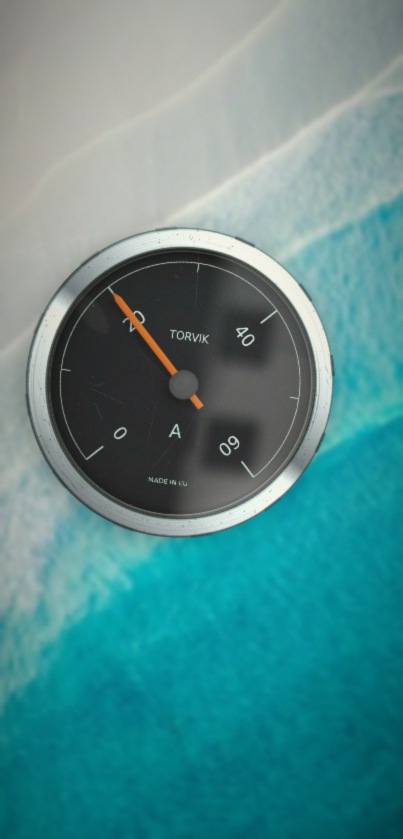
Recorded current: 20 A
